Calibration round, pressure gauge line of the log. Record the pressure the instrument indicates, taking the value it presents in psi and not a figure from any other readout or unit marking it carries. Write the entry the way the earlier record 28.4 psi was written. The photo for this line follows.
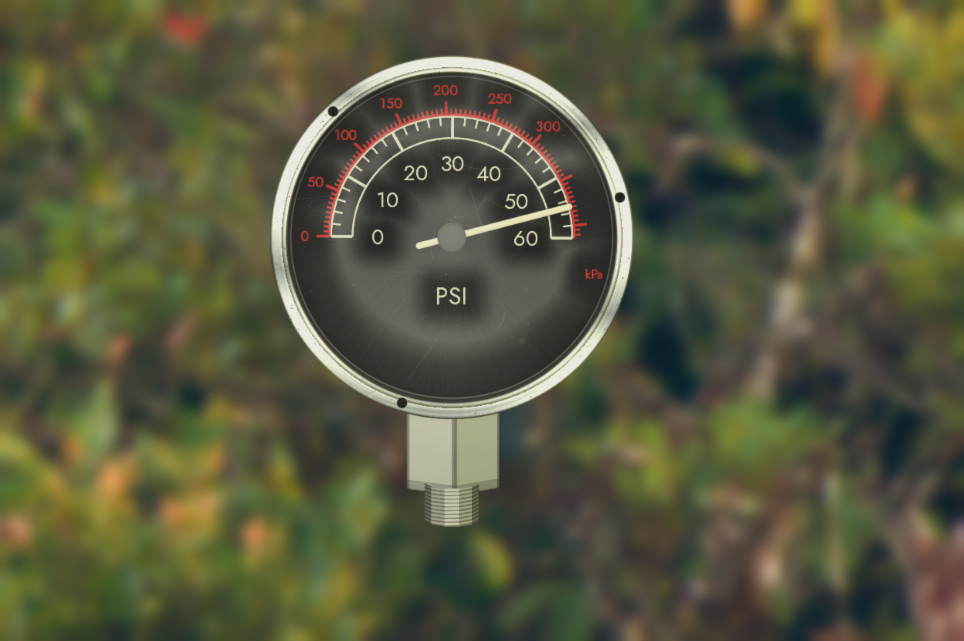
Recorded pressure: 55 psi
